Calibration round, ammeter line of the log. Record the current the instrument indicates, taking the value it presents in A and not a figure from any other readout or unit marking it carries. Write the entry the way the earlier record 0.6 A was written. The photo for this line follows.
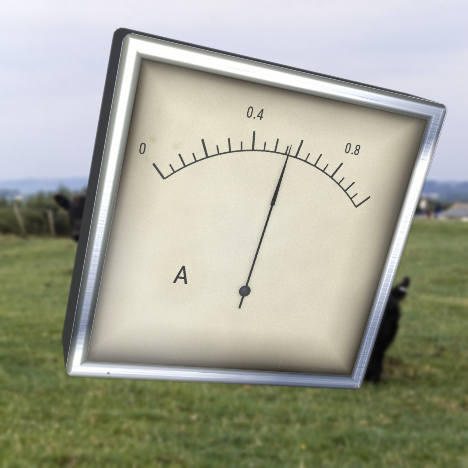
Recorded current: 0.55 A
